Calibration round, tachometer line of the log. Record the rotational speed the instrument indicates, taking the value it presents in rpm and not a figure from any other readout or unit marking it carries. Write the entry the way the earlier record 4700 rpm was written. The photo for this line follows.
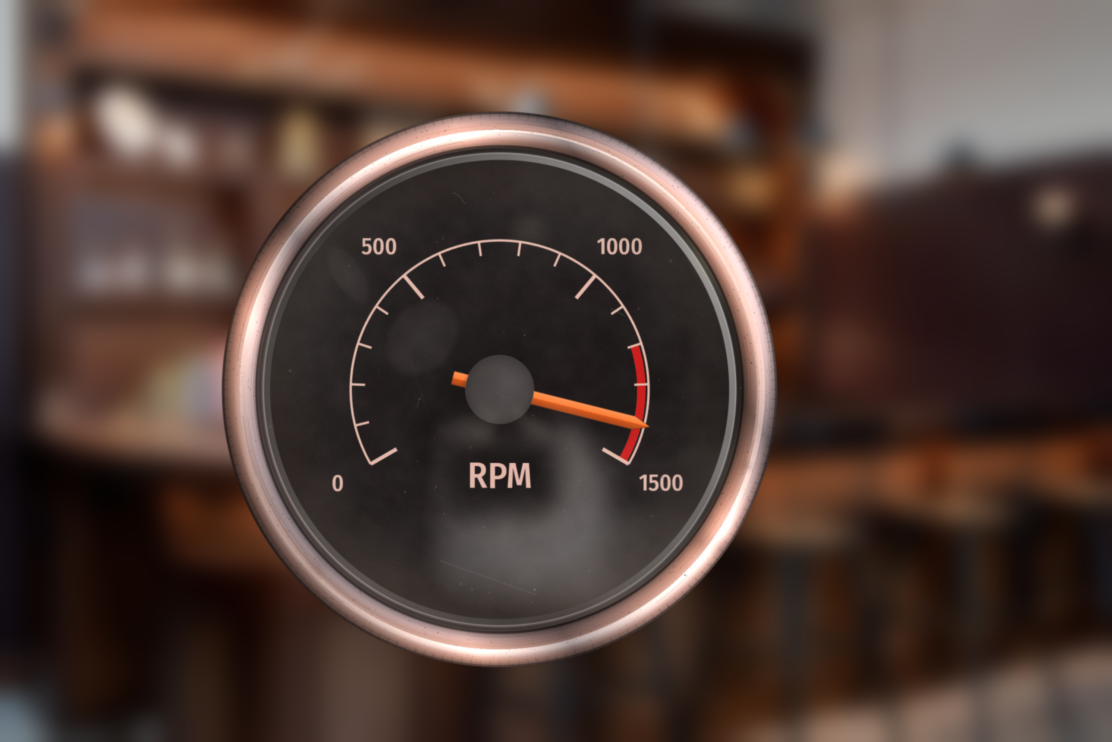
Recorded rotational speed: 1400 rpm
